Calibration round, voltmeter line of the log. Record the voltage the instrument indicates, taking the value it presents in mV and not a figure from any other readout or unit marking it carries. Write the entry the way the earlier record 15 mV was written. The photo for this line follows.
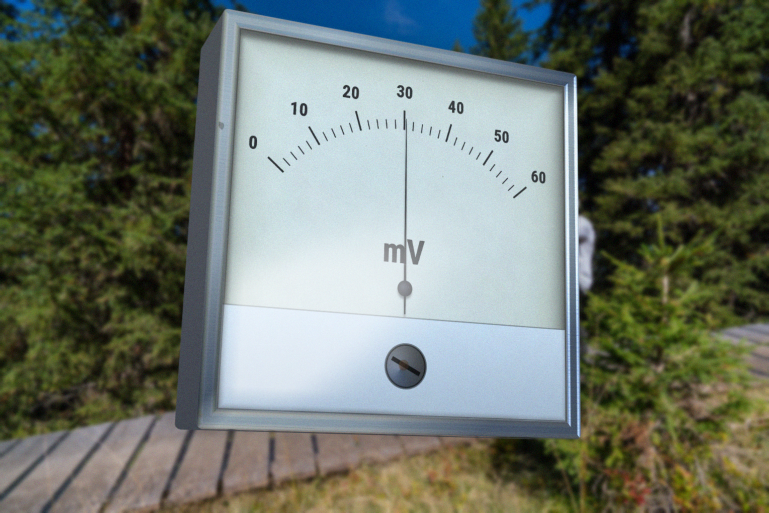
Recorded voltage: 30 mV
